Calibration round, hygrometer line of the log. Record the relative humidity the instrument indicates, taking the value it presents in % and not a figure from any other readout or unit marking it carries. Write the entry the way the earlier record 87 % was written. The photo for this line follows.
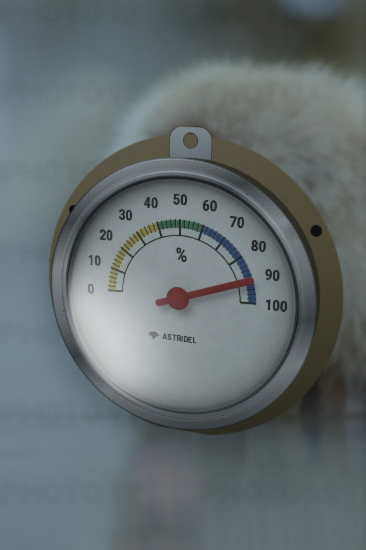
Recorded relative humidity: 90 %
